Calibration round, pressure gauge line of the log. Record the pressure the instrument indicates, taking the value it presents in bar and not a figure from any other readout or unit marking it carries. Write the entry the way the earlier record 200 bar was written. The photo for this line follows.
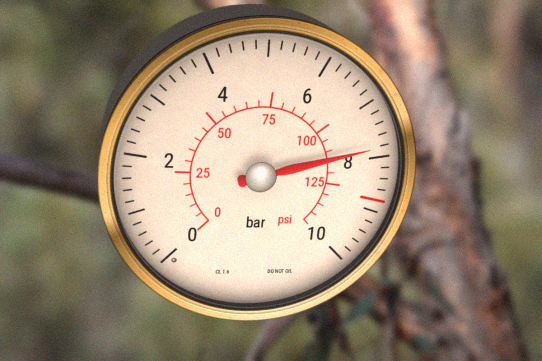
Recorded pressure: 7.8 bar
